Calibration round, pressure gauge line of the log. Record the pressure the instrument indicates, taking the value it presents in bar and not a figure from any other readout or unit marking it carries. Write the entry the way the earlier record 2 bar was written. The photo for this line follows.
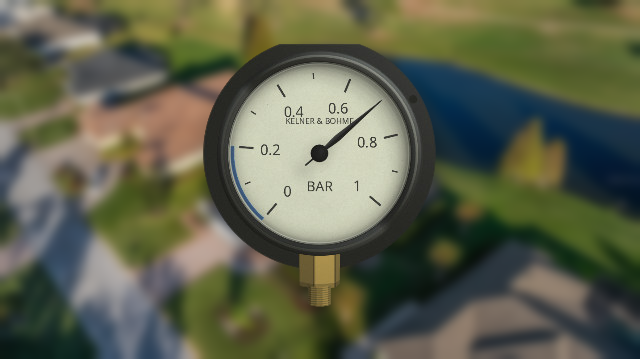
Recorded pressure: 0.7 bar
